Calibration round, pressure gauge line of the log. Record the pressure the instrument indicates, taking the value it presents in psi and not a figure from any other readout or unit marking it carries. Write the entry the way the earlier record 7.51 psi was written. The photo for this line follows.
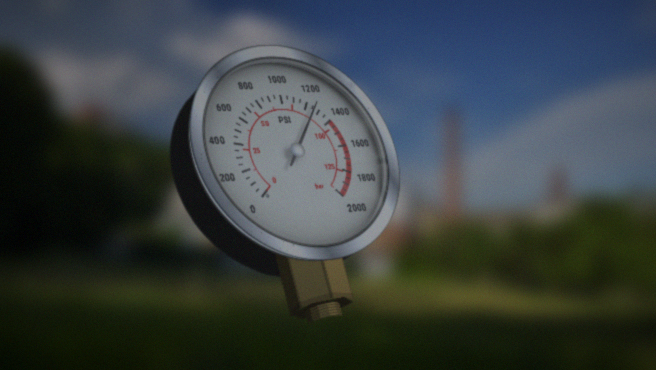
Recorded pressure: 1250 psi
